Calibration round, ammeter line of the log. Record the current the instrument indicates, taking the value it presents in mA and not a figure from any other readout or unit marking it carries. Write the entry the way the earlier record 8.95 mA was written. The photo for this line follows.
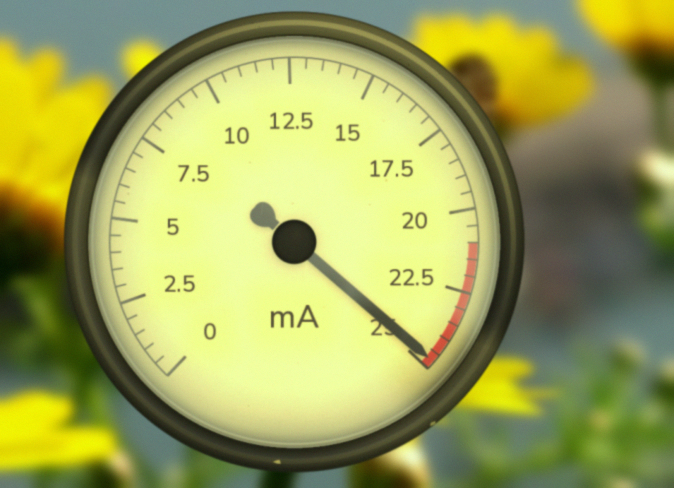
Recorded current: 24.75 mA
